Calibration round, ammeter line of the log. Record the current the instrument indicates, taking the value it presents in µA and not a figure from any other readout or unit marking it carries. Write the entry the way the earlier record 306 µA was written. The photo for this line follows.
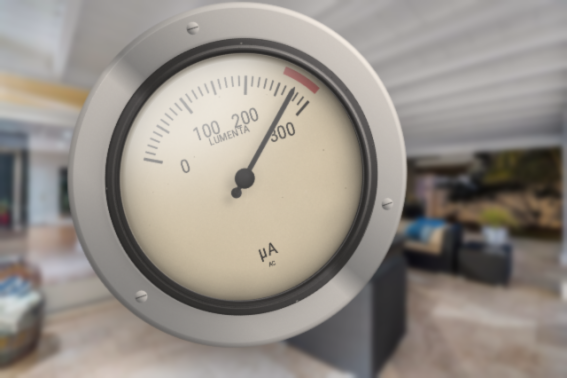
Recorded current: 270 µA
